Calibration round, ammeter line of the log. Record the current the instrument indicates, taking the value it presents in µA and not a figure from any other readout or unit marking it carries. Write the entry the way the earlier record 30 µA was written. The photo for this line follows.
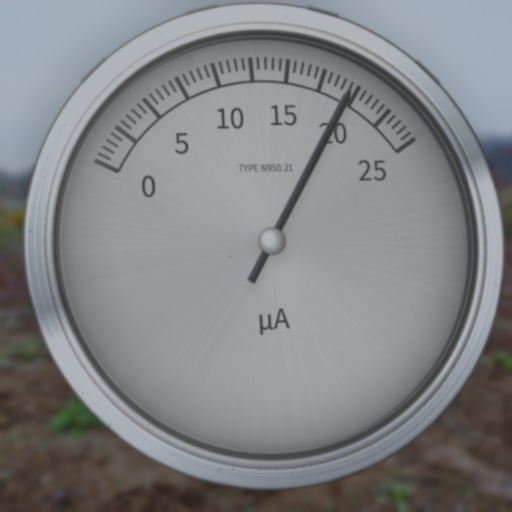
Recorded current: 19.5 µA
